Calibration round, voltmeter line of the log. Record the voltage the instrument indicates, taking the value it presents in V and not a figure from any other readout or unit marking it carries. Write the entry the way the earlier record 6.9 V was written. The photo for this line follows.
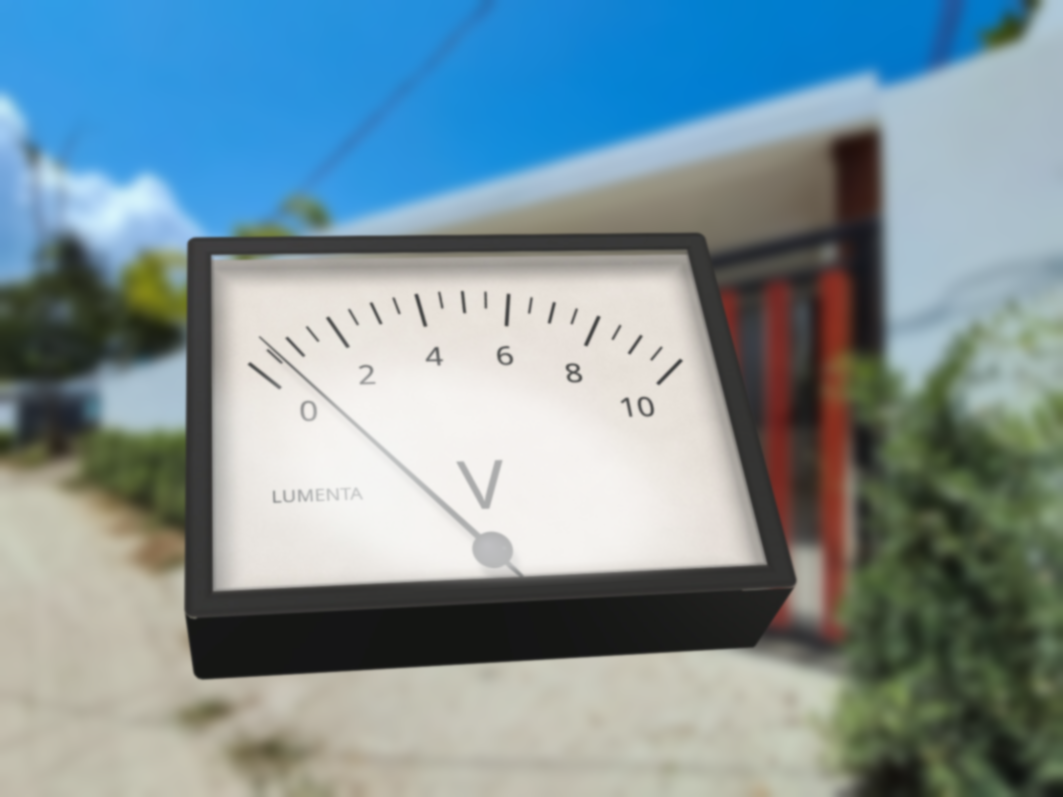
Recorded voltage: 0.5 V
